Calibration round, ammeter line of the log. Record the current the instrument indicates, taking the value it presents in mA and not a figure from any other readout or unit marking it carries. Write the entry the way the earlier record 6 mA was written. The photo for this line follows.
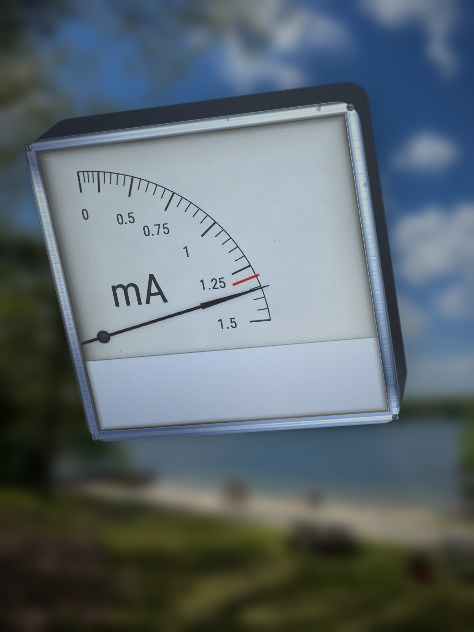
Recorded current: 1.35 mA
